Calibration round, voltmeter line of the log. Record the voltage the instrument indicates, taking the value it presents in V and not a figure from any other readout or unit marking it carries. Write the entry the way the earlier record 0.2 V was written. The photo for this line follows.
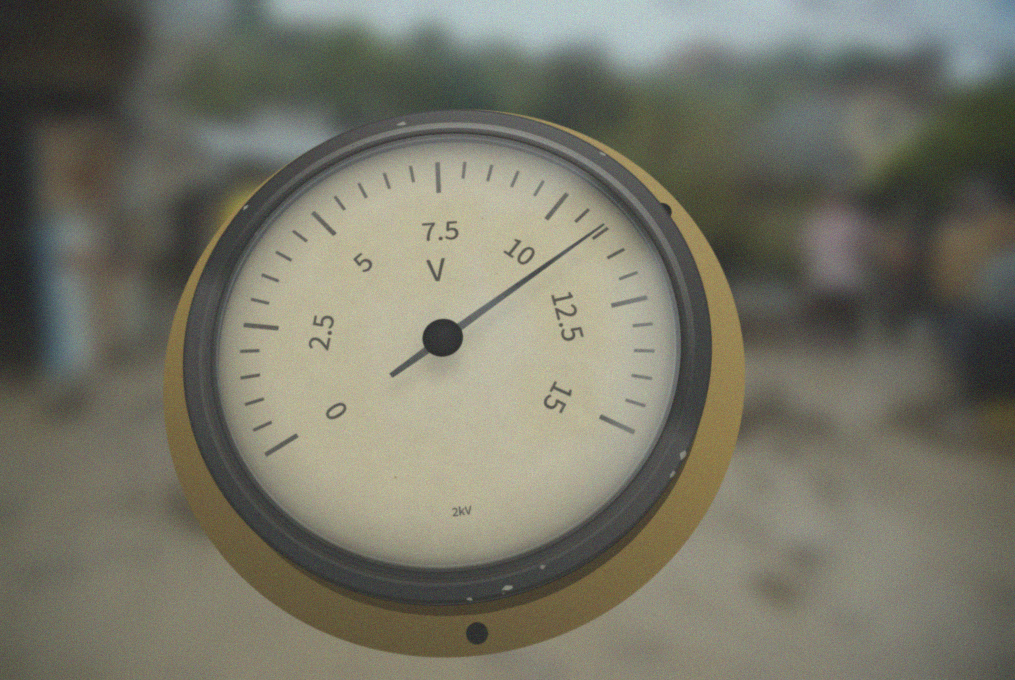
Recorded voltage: 11 V
